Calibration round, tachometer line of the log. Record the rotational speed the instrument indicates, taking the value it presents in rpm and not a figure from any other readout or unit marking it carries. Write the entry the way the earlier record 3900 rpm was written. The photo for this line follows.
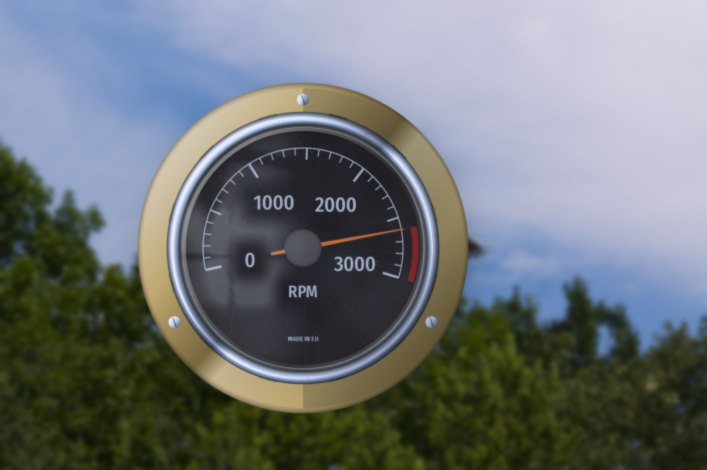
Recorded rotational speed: 2600 rpm
